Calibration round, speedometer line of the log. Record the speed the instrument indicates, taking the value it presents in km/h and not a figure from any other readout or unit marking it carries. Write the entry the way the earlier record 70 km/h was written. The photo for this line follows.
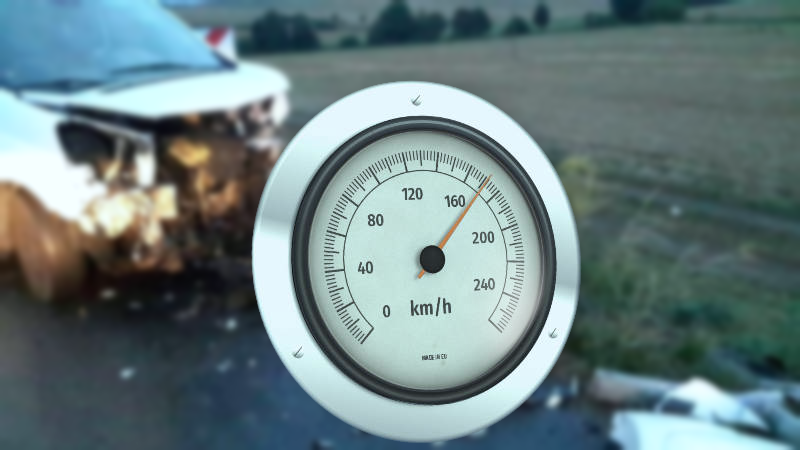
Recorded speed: 170 km/h
